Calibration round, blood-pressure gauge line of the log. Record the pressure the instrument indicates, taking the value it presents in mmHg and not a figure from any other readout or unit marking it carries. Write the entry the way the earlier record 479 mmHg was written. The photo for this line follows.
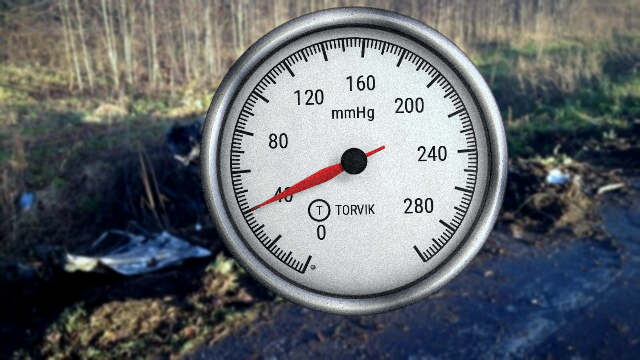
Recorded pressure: 40 mmHg
